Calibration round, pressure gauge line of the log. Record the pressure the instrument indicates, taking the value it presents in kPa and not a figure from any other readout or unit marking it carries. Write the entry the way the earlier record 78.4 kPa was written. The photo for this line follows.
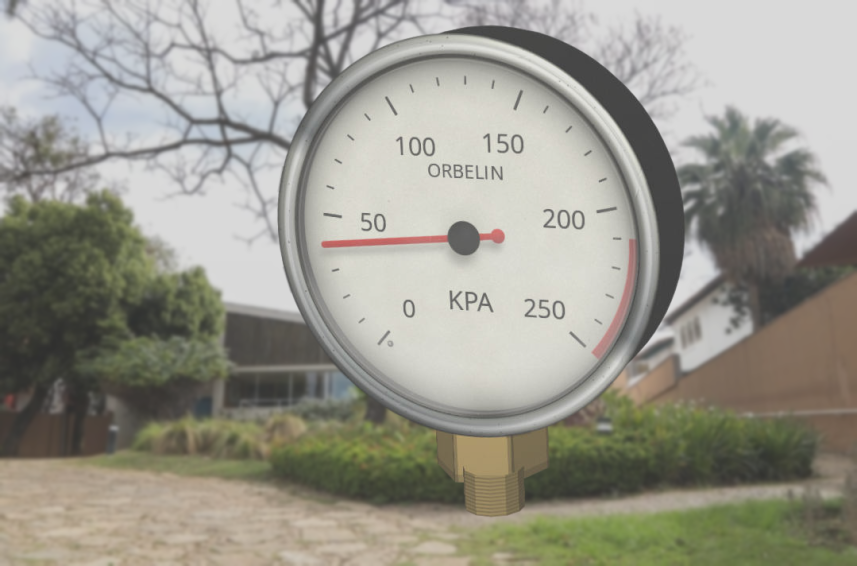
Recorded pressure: 40 kPa
